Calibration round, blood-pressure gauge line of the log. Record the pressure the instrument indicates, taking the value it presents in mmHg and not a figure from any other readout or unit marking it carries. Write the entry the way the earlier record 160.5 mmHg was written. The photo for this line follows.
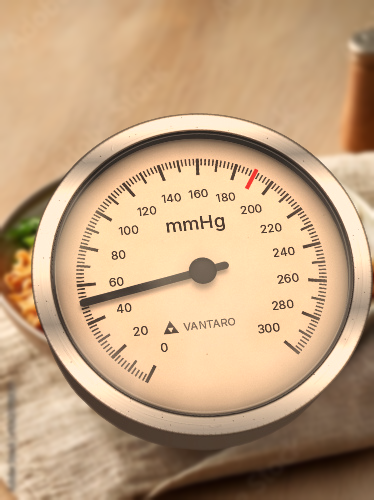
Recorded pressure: 50 mmHg
